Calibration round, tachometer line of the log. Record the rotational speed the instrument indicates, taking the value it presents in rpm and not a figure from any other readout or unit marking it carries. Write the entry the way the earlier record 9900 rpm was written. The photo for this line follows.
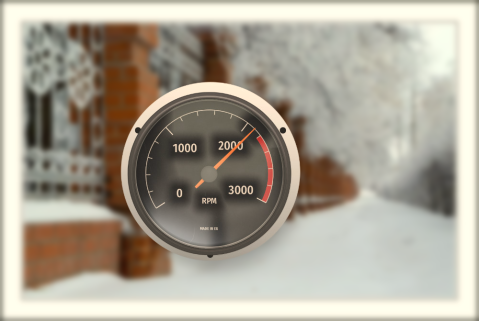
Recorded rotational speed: 2100 rpm
